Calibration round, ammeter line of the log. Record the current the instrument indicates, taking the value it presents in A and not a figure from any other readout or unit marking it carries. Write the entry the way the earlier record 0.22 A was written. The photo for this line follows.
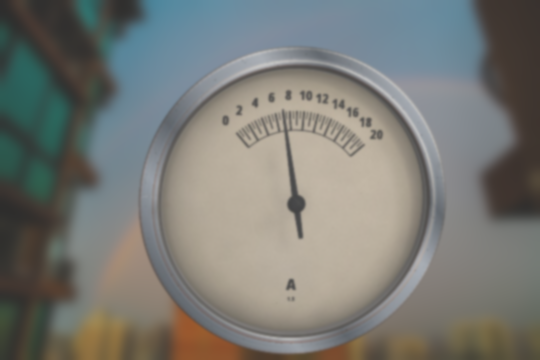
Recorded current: 7 A
